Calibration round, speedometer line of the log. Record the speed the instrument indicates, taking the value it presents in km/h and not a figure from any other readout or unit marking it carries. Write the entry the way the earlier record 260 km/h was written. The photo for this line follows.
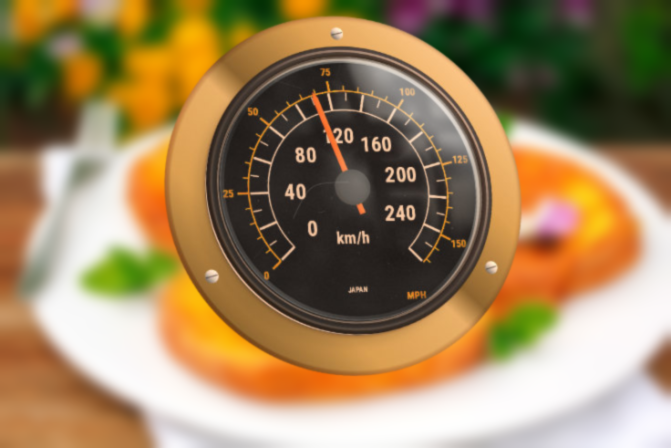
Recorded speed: 110 km/h
